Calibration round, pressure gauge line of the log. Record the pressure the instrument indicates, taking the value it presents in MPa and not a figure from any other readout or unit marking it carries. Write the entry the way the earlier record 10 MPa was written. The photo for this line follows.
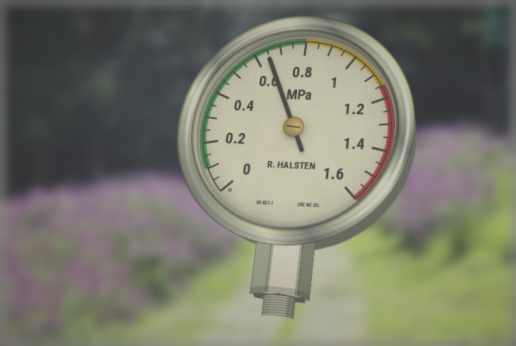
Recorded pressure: 0.65 MPa
